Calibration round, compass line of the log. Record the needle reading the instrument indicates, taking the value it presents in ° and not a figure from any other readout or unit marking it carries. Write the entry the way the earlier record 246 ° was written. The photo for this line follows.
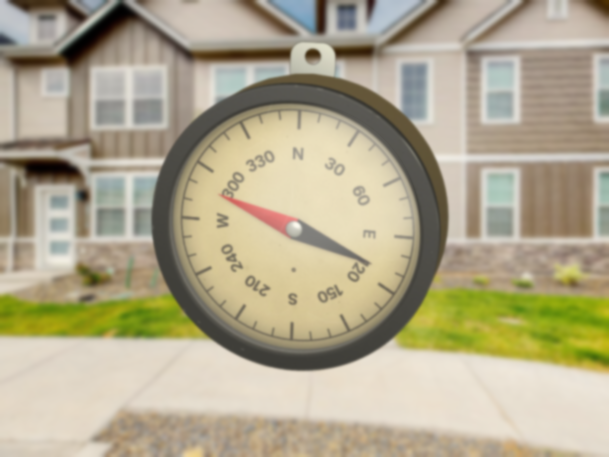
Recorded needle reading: 290 °
